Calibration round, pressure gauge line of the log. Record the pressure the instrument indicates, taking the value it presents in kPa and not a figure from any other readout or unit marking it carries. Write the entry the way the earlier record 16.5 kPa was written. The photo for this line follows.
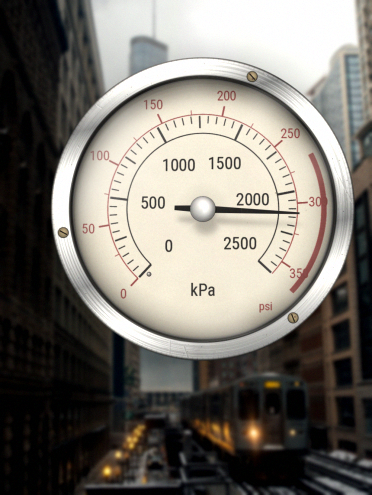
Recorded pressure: 2125 kPa
